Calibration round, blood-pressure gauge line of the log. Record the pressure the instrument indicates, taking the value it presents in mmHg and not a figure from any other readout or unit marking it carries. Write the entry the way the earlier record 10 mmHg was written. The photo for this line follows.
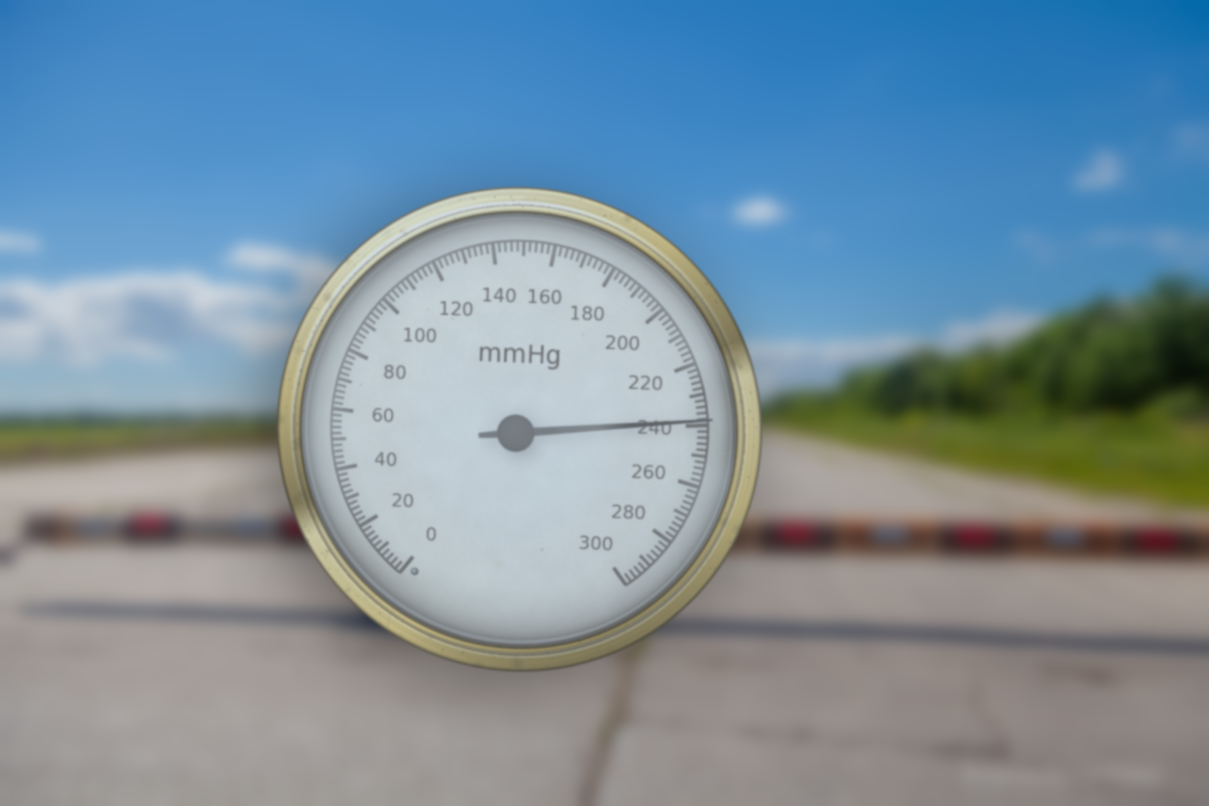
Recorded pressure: 238 mmHg
